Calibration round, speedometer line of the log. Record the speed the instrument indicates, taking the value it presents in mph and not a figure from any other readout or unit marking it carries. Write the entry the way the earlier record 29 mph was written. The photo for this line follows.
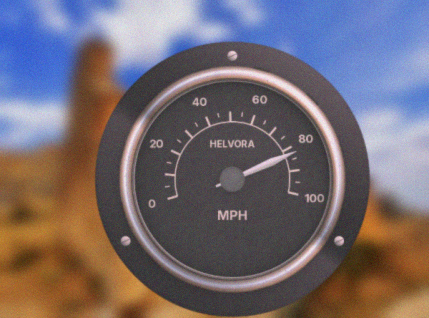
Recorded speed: 82.5 mph
